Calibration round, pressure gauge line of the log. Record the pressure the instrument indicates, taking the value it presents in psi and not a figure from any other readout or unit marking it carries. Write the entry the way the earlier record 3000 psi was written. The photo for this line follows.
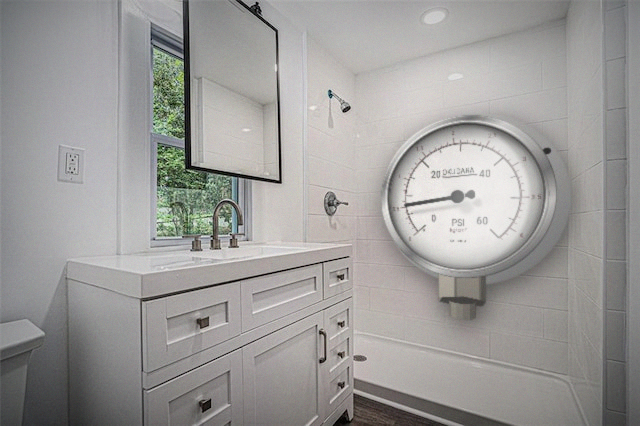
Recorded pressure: 7.5 psi
